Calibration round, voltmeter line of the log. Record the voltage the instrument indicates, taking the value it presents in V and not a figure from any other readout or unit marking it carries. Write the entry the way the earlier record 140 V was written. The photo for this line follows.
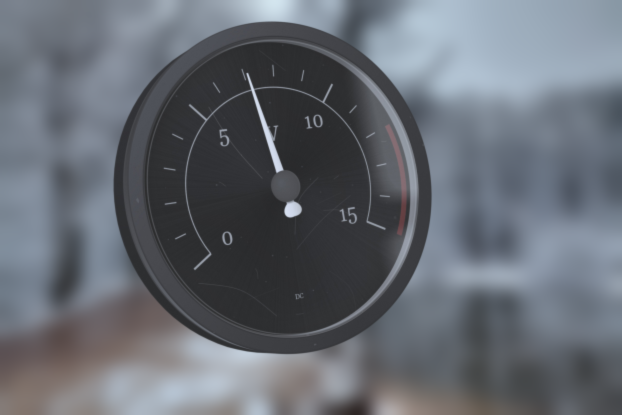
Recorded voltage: 7 V
